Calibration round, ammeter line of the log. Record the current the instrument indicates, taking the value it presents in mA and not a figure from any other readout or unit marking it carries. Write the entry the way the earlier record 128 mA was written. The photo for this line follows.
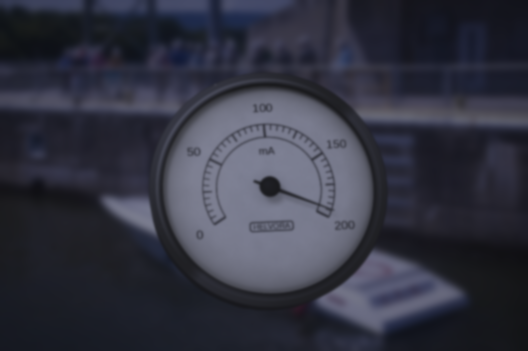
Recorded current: 195 mA
